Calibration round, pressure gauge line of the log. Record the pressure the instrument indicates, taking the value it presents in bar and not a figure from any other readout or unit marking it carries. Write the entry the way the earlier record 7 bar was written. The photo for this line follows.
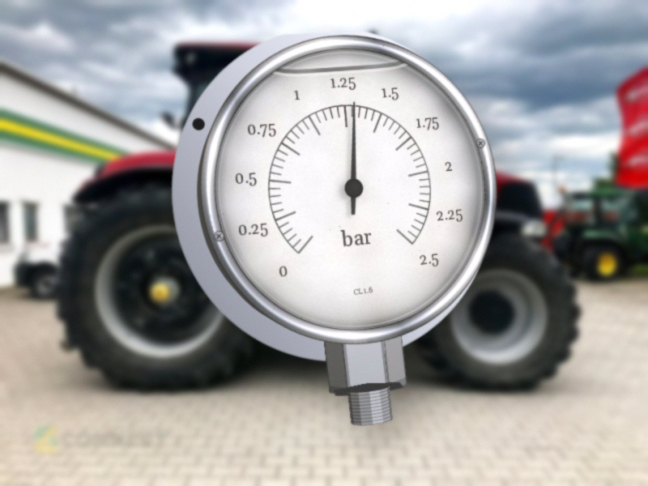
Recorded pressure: 1.3 bar
